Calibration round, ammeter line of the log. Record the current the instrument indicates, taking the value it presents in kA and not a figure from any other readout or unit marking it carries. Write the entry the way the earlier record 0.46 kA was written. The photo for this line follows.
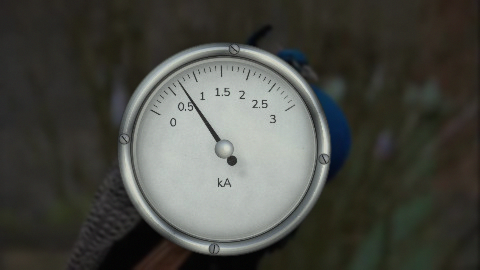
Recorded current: 0.7 kA
